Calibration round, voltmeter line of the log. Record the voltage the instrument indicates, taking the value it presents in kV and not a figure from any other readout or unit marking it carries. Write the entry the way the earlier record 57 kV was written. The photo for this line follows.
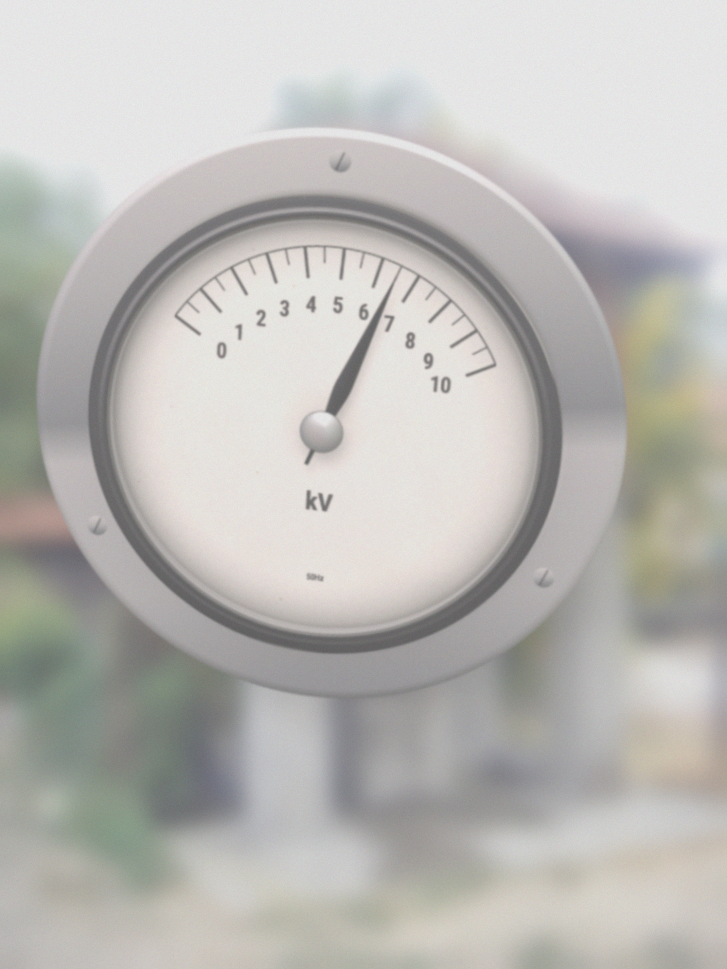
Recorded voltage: 6.5 kV
